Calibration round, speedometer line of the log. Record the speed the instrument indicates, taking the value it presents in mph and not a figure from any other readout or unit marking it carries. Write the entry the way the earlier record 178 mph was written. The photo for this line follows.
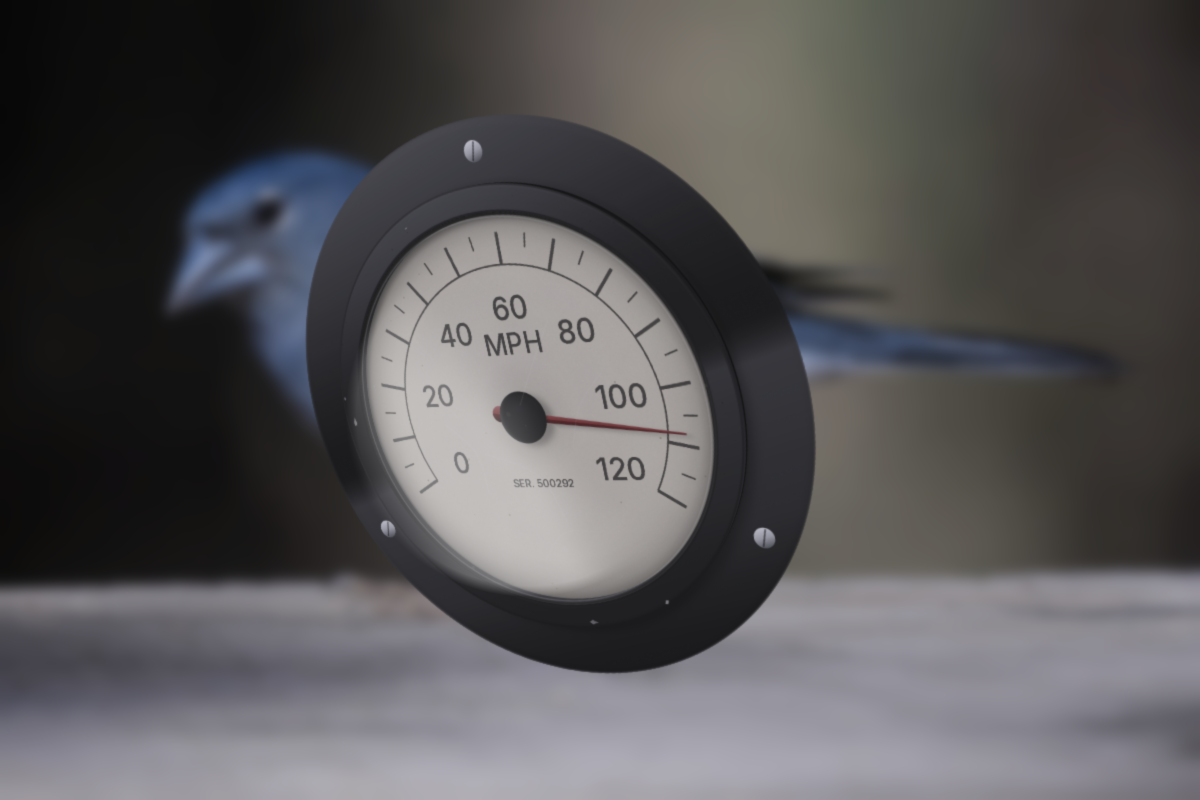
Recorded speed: 107.5 mph
